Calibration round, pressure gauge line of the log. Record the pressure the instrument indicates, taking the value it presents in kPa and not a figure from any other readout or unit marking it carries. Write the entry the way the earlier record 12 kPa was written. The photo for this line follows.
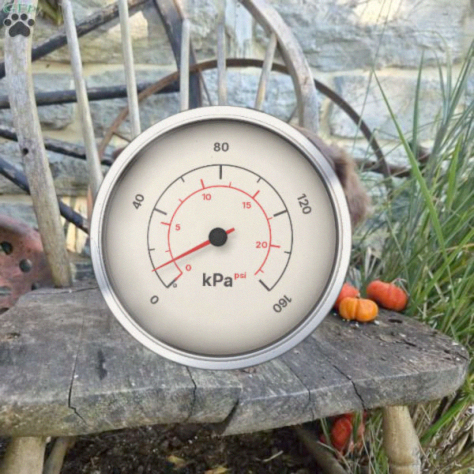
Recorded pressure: 10 kPa
